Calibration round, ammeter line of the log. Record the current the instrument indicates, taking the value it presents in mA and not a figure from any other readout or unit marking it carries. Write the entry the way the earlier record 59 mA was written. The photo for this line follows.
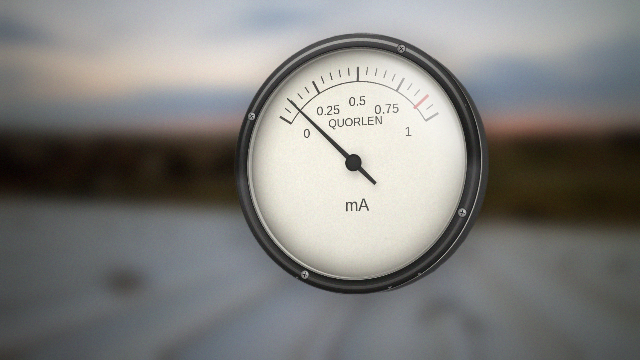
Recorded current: 0.1 mA
